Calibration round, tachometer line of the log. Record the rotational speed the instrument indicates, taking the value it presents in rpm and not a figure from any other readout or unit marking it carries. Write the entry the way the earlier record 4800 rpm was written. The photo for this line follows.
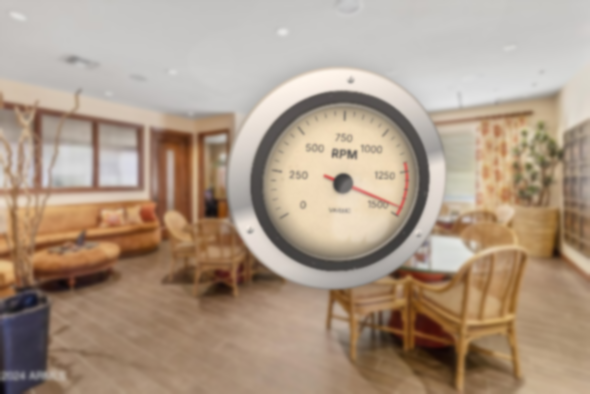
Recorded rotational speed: 1450 rpm
